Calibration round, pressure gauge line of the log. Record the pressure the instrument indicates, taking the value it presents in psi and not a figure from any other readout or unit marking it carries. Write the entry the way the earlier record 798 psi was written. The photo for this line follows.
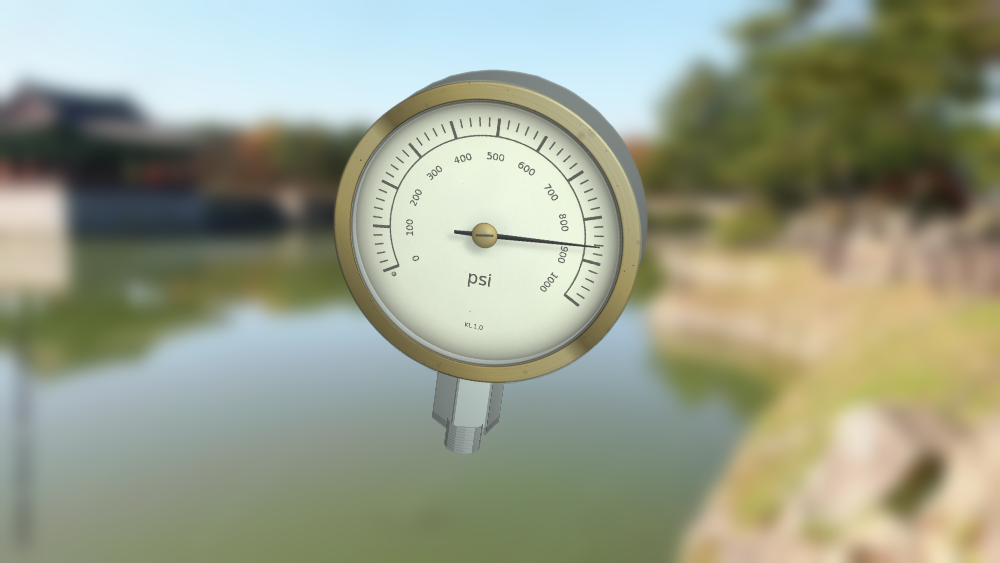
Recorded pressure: 860 psi
